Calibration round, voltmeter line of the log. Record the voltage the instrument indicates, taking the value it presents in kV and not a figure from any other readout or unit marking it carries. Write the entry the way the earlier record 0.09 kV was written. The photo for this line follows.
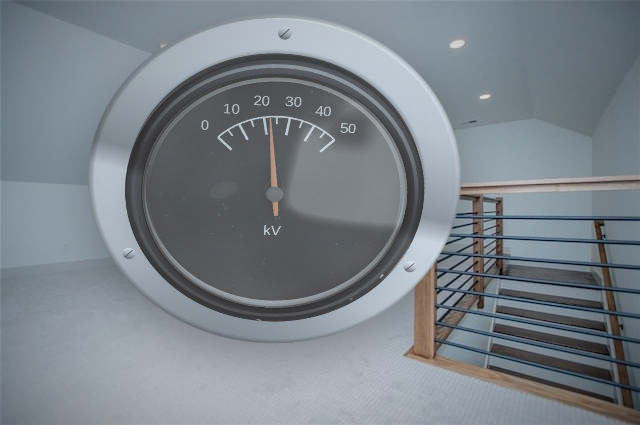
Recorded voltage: 22.5 kV
